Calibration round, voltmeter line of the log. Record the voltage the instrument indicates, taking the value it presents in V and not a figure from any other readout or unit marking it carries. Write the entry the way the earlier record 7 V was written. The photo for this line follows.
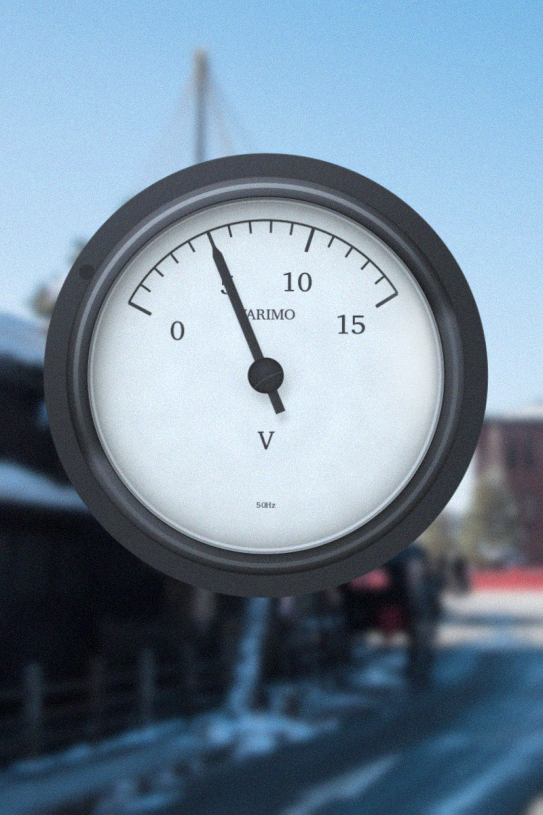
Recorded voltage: 5 V
